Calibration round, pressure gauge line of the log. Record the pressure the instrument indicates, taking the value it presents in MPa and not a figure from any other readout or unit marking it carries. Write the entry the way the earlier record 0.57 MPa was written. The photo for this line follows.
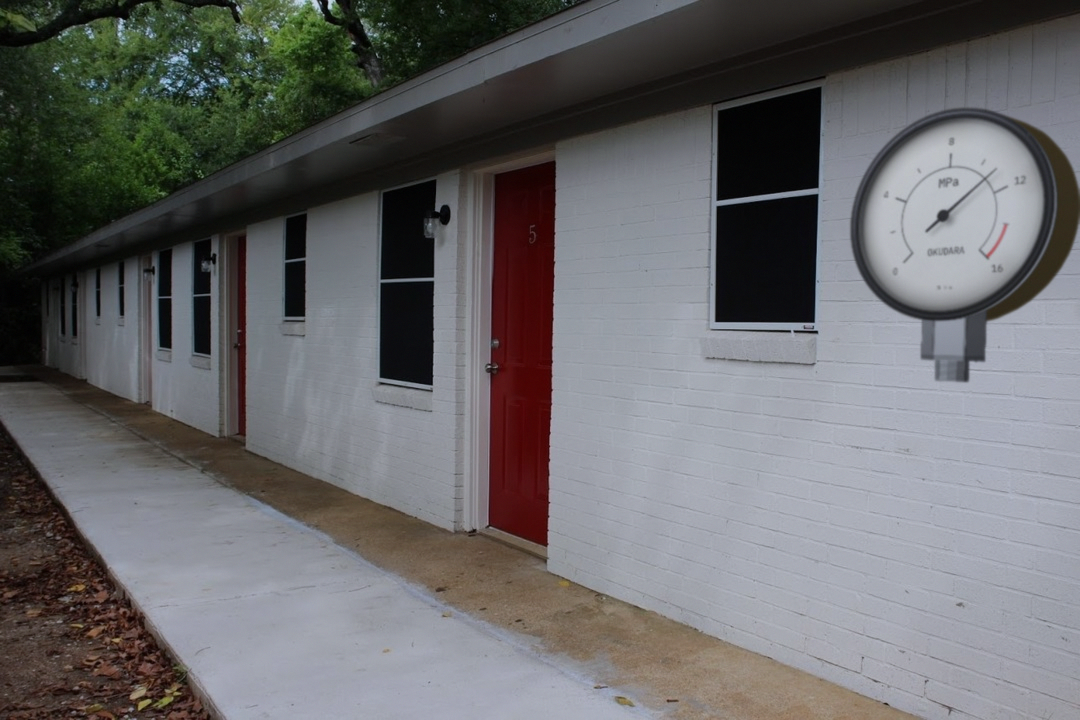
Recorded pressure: 11 MPa
